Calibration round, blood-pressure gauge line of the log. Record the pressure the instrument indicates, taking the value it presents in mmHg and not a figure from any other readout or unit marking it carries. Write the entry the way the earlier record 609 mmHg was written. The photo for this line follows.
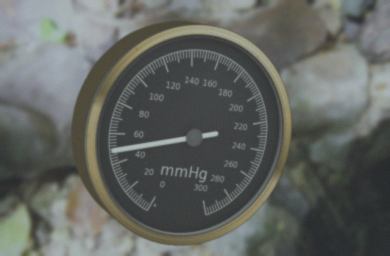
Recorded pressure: 50 mmHg
